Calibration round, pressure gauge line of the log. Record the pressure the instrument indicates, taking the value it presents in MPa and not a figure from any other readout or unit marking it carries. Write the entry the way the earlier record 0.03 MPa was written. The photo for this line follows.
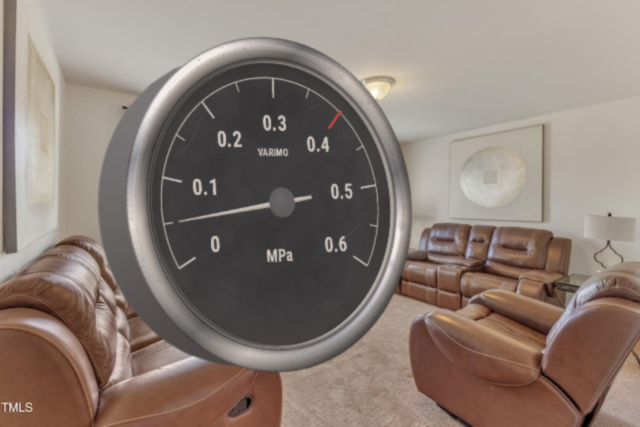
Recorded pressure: 0.05 MPa
